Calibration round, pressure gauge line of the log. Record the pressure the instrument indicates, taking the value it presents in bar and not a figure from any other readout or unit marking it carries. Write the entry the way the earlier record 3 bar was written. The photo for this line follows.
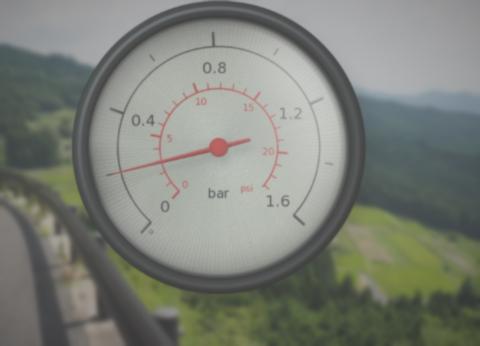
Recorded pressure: 0.2 bar
